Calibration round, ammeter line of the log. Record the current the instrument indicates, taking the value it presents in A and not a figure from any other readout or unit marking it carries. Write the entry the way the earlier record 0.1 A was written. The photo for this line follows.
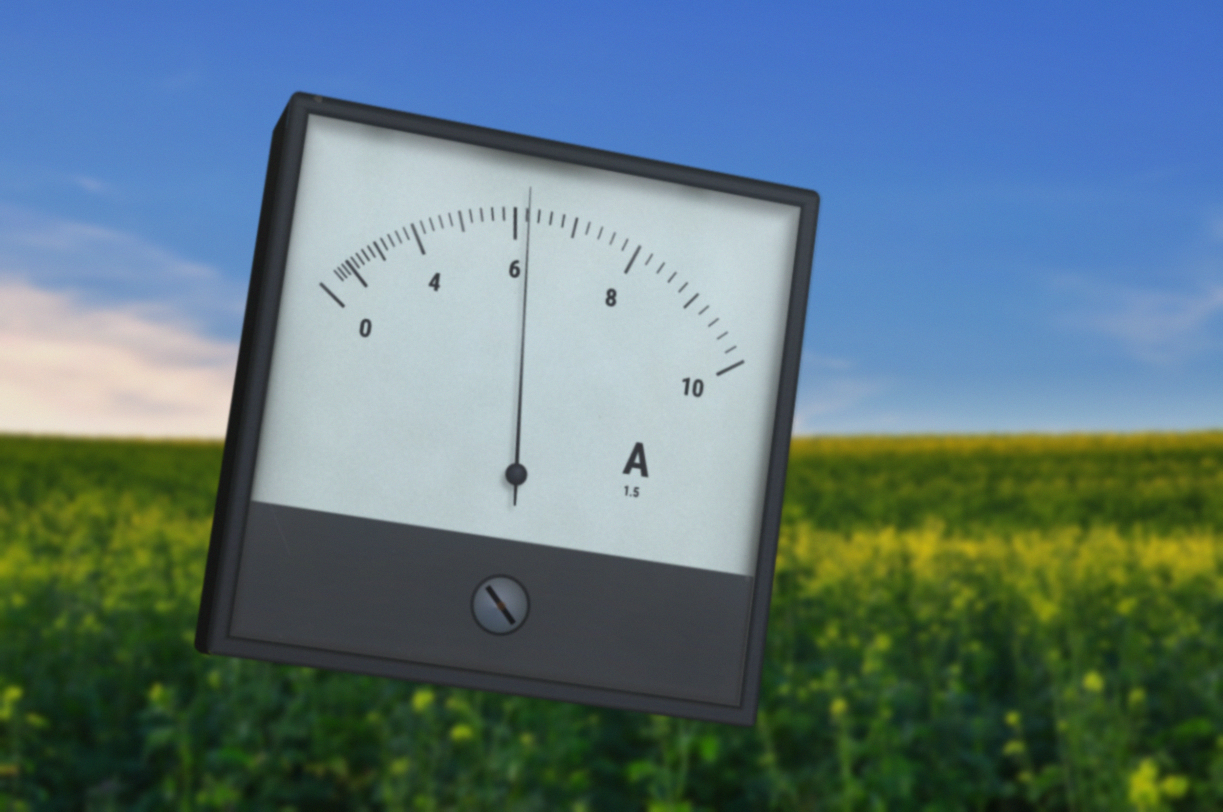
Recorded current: 6.2 A
